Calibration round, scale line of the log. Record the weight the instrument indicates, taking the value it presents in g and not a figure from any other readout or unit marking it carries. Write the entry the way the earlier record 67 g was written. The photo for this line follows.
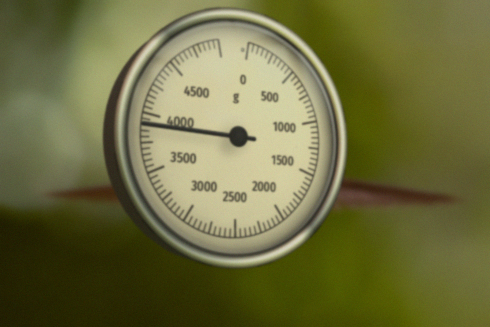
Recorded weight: 3900 g
